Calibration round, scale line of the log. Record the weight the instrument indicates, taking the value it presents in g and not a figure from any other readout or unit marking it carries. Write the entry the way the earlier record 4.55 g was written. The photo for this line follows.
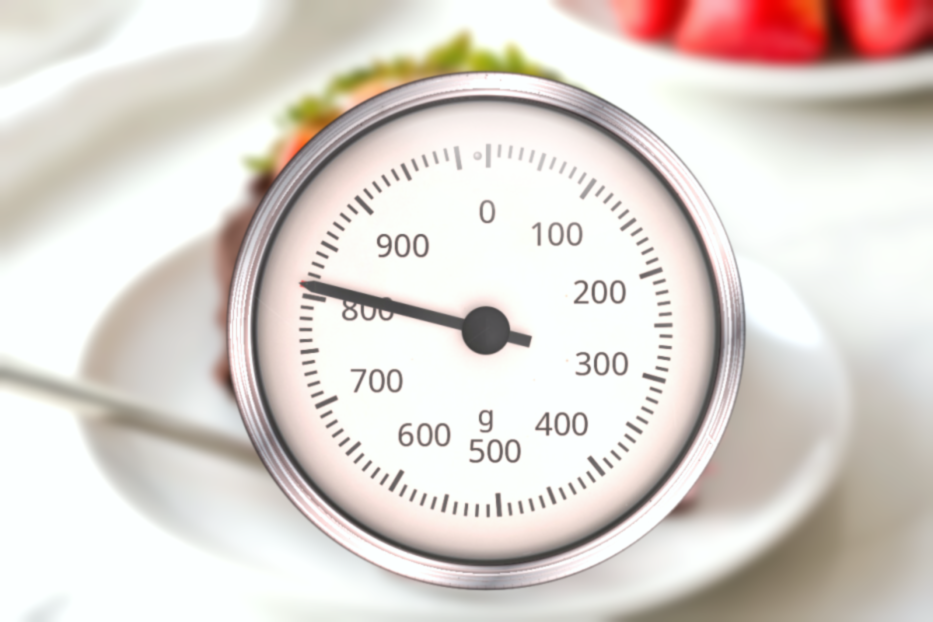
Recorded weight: 810 g
